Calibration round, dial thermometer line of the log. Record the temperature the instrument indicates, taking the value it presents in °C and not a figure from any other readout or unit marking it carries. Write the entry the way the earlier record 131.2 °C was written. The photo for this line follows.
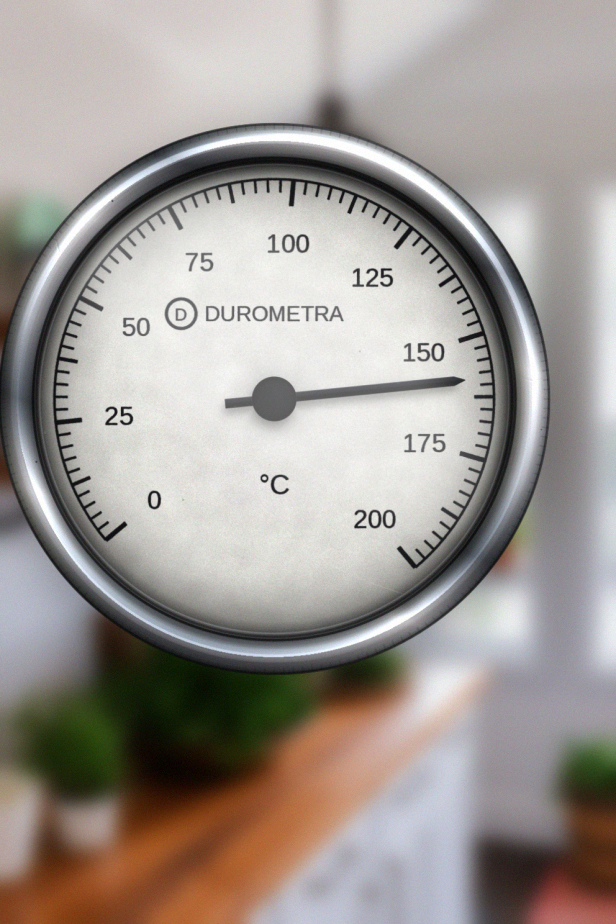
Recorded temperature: 158.75 °C
